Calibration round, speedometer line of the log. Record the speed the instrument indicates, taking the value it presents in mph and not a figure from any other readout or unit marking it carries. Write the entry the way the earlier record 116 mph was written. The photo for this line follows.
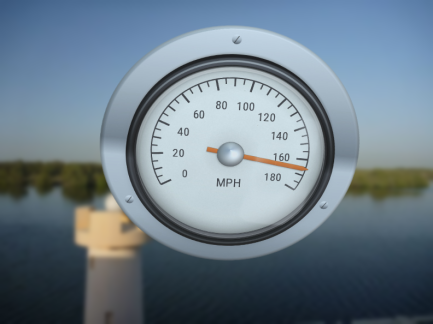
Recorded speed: 165 mph
